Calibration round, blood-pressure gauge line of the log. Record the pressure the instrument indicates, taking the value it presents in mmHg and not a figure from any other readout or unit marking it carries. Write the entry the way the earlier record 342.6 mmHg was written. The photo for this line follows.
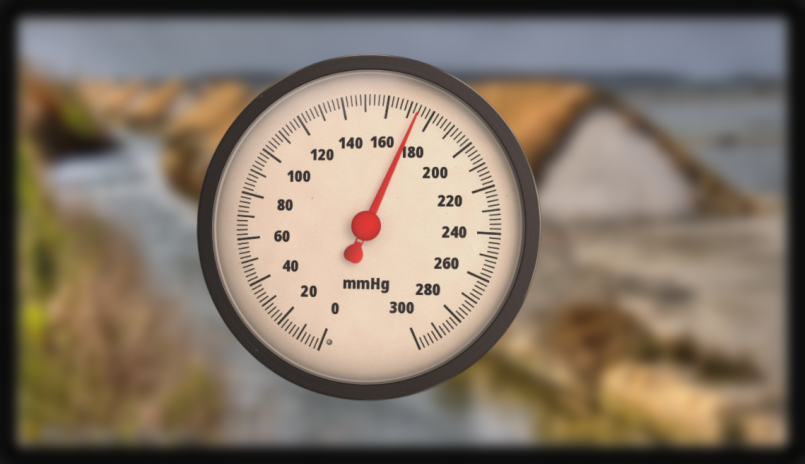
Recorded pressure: 174 mmHg
